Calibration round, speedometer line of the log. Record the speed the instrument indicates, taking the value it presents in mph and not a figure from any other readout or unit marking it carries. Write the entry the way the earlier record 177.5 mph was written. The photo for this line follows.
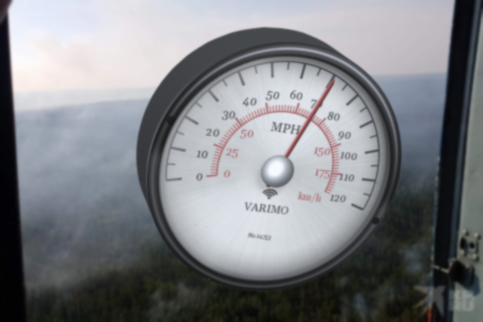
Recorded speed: 70 mph
